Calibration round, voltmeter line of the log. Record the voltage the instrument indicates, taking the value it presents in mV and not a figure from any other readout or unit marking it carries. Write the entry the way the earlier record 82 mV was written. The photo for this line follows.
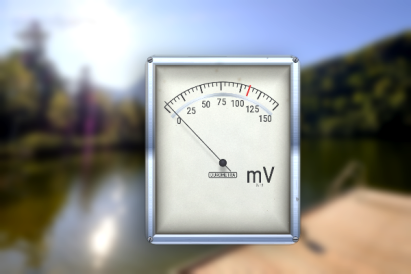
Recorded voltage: 5 mV
